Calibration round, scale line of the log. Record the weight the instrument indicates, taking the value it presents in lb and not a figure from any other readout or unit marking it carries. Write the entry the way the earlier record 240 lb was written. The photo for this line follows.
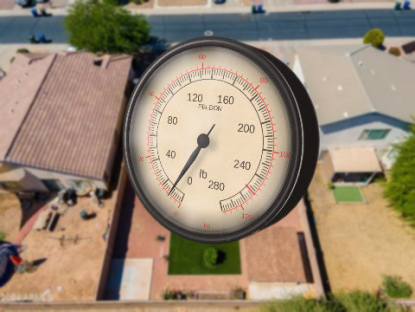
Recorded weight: 10 lb
